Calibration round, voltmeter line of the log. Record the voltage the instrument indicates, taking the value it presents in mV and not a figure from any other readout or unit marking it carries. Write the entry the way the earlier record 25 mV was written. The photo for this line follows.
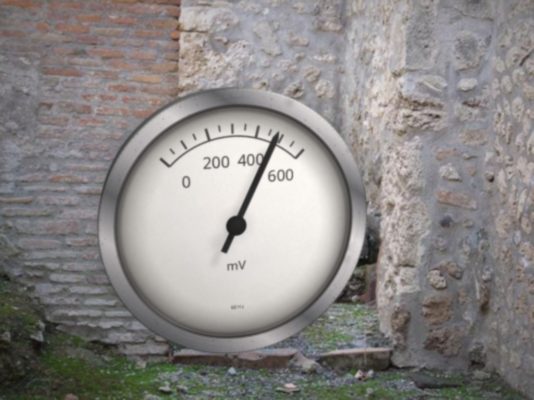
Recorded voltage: 475 mV
